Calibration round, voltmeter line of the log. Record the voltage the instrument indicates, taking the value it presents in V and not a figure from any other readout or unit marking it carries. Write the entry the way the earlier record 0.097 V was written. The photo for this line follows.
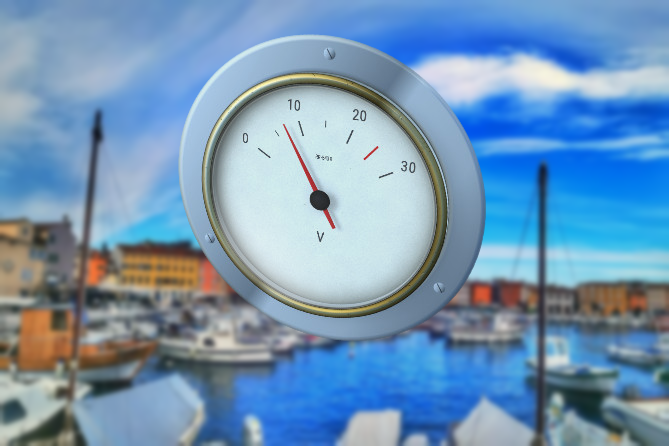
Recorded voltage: 7.5 V
